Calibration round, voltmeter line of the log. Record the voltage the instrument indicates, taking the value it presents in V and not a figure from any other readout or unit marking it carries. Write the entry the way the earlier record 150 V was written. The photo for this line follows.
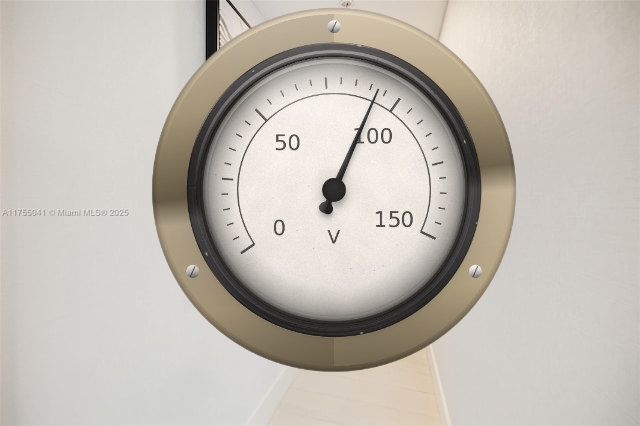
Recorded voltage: 92.5 V
